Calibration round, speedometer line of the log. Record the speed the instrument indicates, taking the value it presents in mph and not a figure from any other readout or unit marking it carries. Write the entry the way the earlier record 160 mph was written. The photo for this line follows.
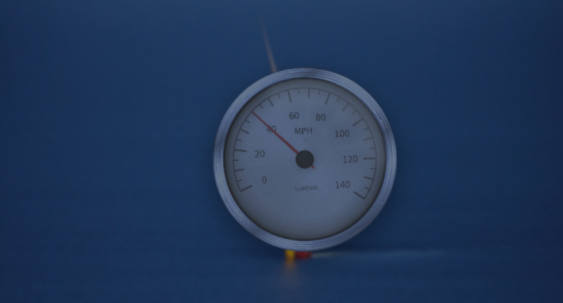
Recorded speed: 40 mph
